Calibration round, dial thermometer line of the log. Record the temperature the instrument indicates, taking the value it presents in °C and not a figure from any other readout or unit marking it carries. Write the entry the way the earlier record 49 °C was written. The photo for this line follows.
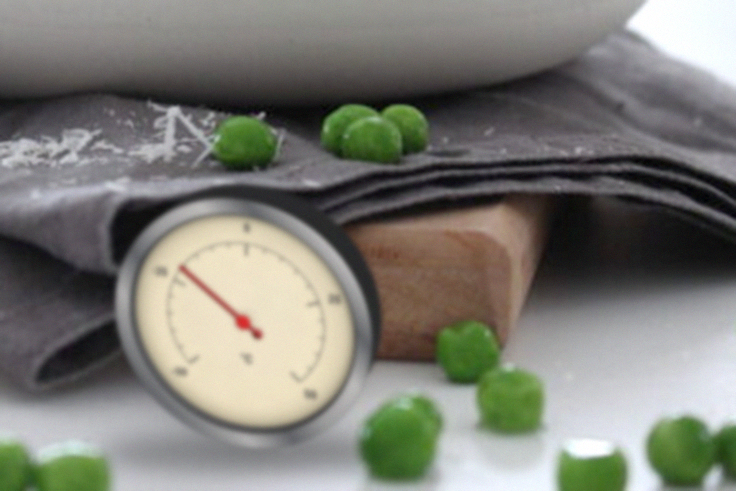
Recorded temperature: -20 °C
